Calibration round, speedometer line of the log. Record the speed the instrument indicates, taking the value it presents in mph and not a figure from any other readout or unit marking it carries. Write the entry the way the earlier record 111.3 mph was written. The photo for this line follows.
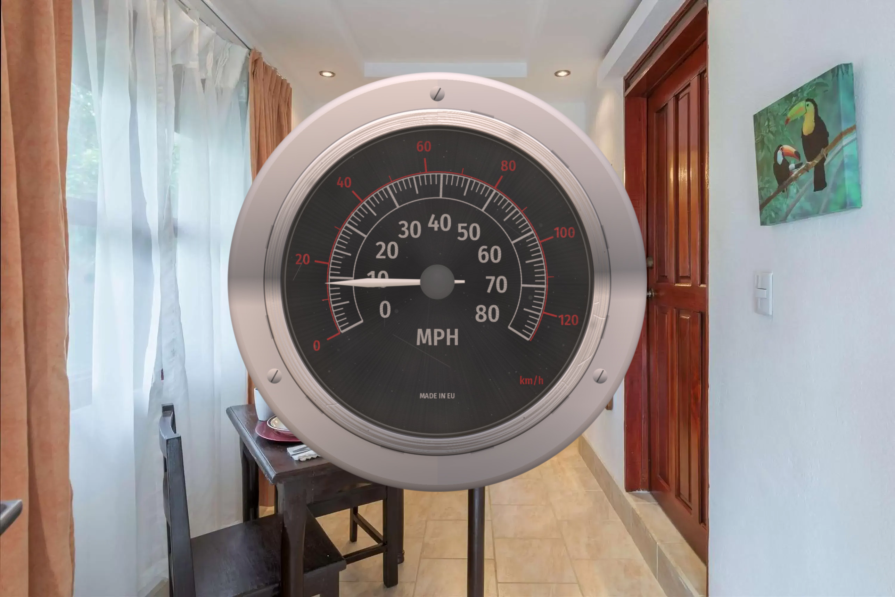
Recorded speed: 9 mph
